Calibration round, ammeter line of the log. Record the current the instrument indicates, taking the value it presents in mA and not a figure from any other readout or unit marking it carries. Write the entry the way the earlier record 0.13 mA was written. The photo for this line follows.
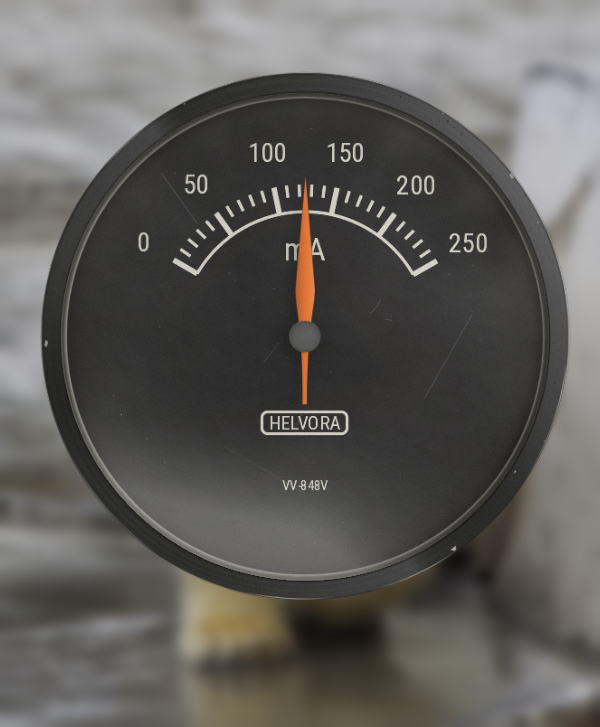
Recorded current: 125 mA
